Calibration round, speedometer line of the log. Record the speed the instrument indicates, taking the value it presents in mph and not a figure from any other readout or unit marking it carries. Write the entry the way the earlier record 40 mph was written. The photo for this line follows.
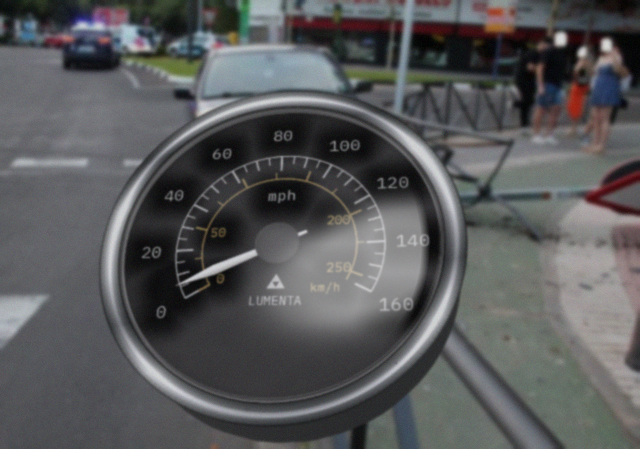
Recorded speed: 5 mph
